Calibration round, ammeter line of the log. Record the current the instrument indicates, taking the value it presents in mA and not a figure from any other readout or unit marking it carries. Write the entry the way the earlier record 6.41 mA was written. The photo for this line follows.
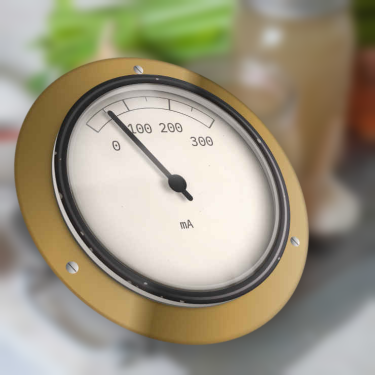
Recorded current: 50 mA
